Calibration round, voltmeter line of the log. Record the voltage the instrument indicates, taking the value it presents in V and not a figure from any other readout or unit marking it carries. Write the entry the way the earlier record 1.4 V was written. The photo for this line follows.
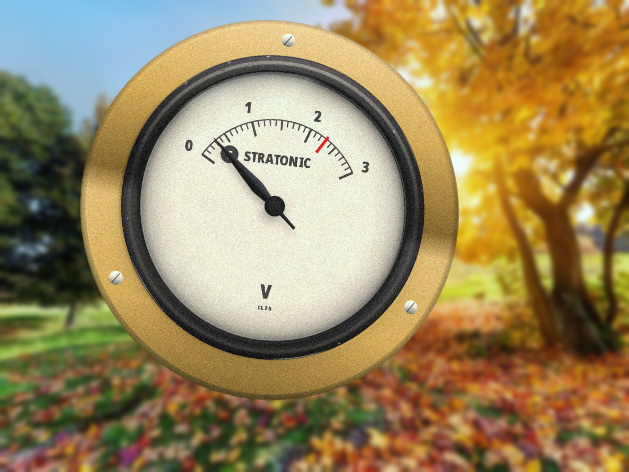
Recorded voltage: 0.3 V
